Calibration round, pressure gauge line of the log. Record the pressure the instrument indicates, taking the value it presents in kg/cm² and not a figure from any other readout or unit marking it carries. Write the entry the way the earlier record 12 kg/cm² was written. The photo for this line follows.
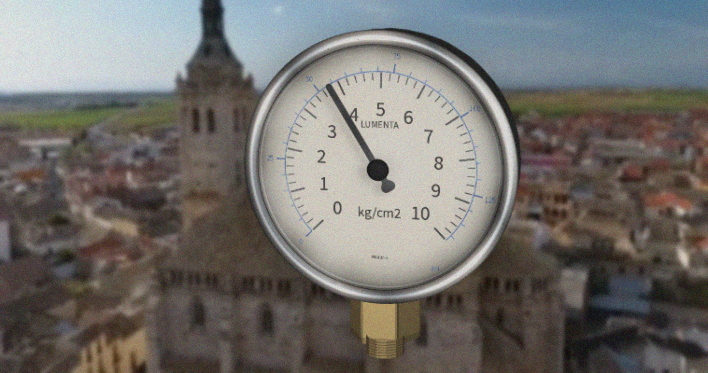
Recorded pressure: 3.8 kg/cm²
